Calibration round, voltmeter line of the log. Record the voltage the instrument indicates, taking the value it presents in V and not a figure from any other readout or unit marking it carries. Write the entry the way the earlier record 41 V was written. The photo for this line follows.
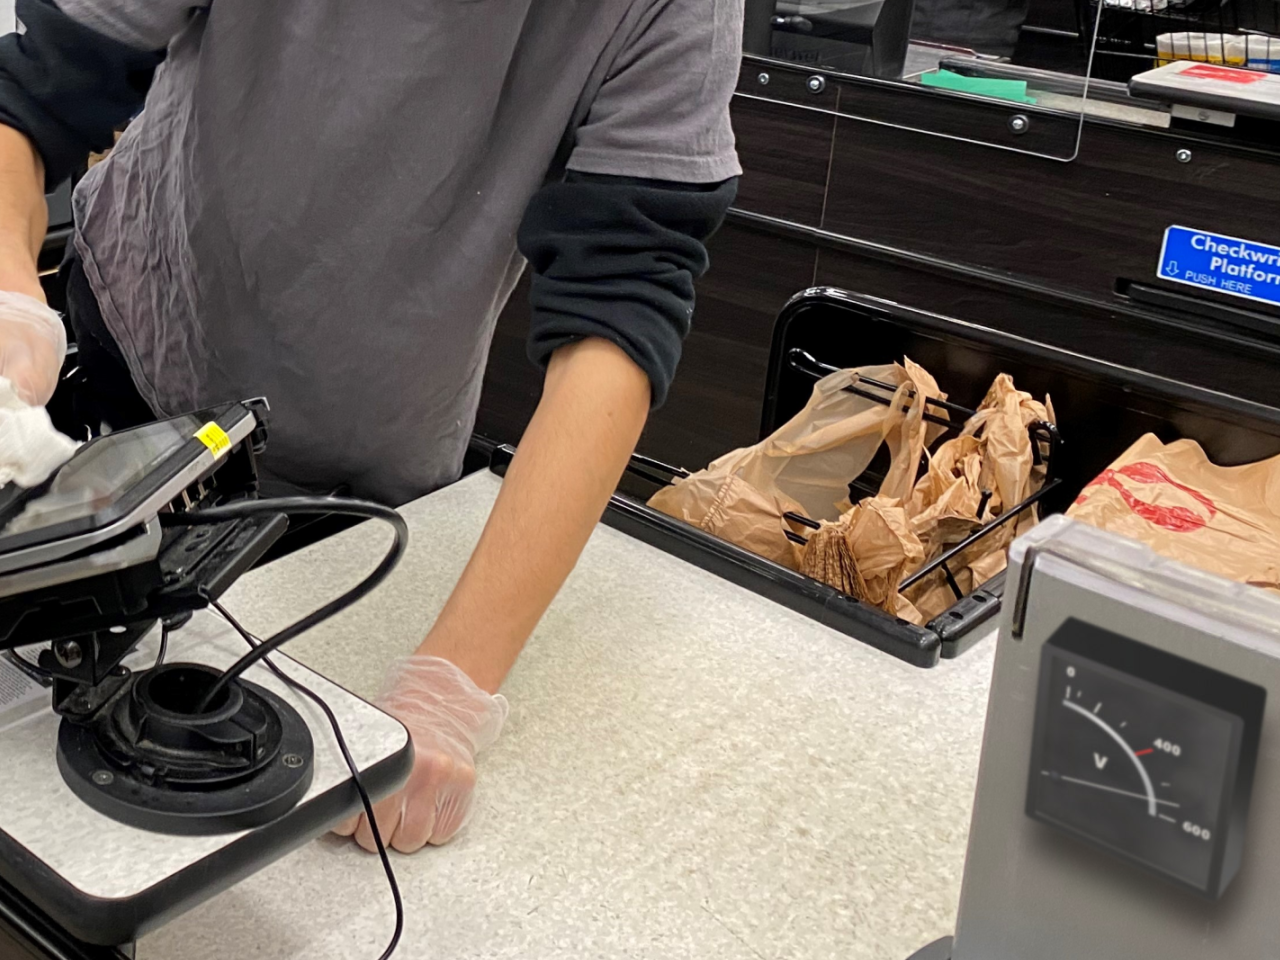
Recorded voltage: 550 V
